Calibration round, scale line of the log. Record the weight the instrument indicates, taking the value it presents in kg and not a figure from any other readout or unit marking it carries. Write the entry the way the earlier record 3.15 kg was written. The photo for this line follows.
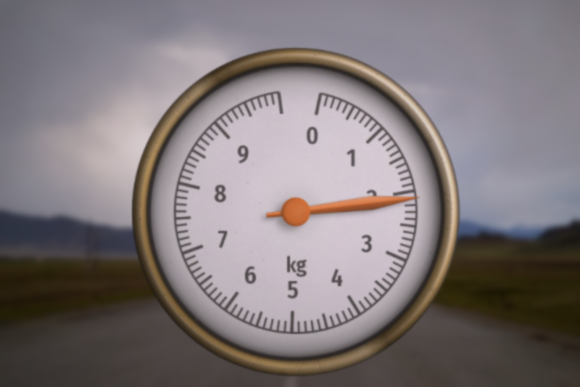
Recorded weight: 2.1 kg
